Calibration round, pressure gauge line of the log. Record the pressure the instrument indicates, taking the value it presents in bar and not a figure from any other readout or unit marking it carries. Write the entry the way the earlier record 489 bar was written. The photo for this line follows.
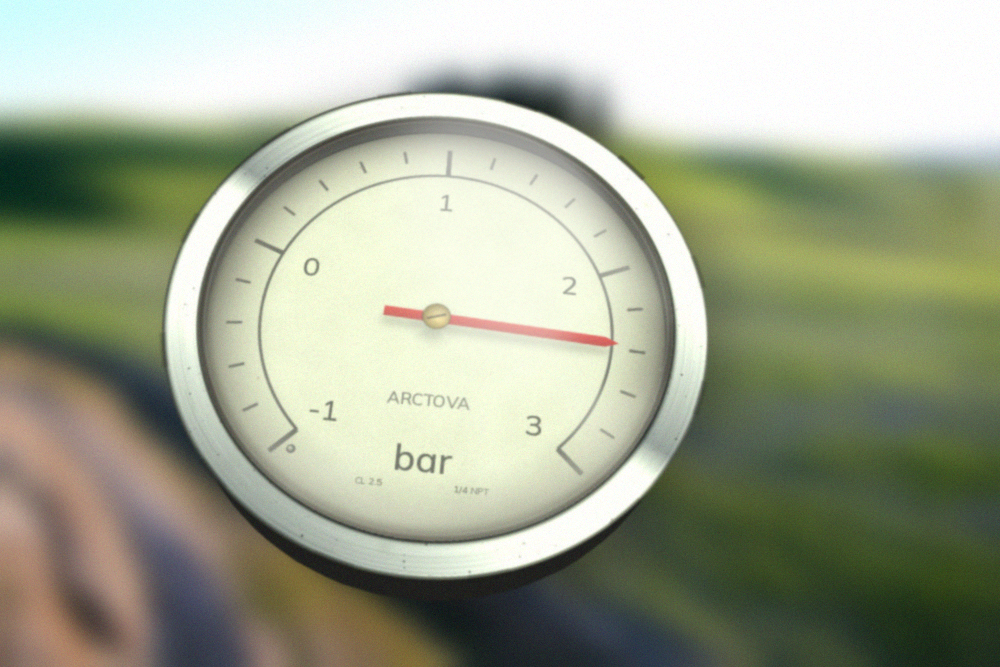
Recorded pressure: 2.4 bar
